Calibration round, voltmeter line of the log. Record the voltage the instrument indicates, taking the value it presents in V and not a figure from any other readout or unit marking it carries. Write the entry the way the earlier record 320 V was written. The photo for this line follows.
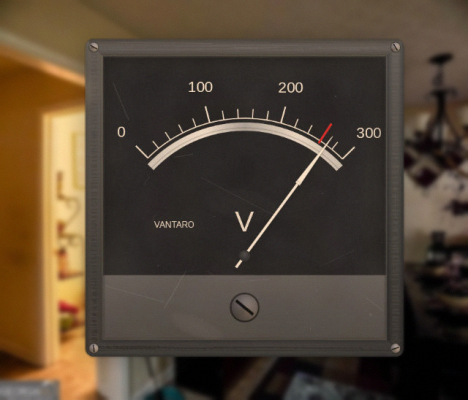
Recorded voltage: 270 V
